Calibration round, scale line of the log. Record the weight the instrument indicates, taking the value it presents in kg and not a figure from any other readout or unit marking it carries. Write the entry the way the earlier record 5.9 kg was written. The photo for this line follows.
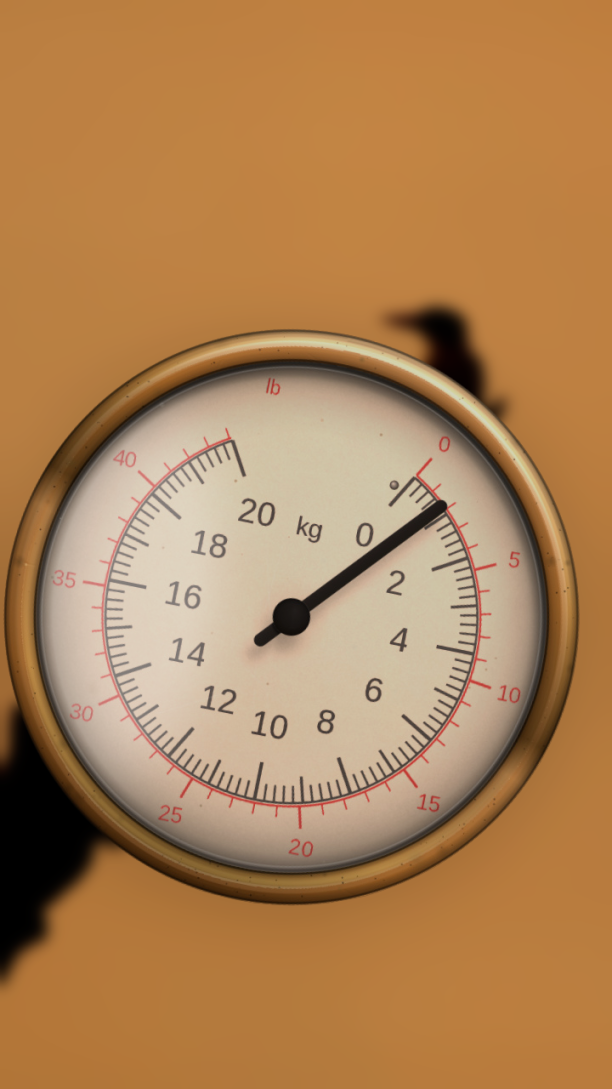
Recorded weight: 0.8 kg
